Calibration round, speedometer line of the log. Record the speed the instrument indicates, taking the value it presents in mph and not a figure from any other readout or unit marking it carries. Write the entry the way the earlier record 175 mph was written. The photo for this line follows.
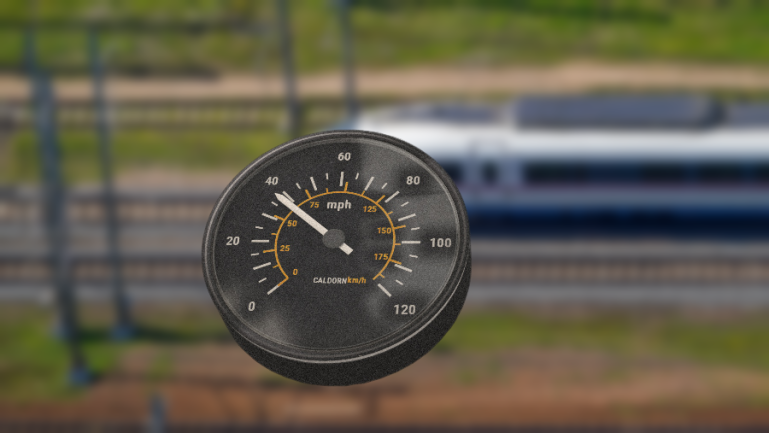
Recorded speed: 37.5 mph
